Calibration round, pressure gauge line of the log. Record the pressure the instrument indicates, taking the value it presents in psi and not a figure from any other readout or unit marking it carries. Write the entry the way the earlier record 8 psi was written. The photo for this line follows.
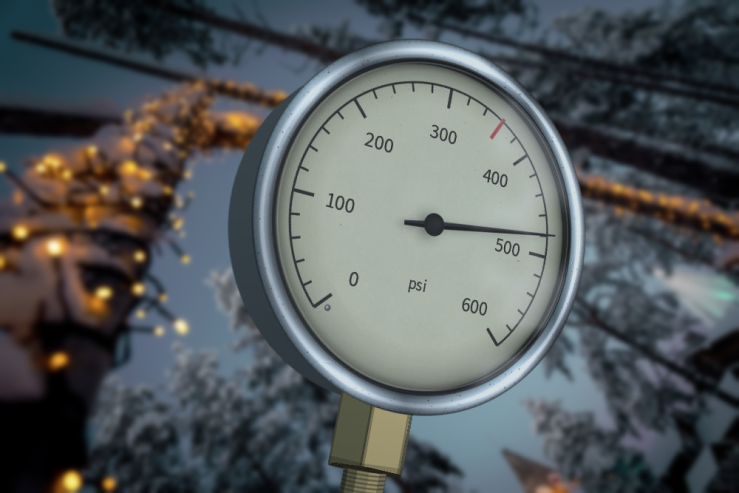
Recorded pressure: 480 psi
